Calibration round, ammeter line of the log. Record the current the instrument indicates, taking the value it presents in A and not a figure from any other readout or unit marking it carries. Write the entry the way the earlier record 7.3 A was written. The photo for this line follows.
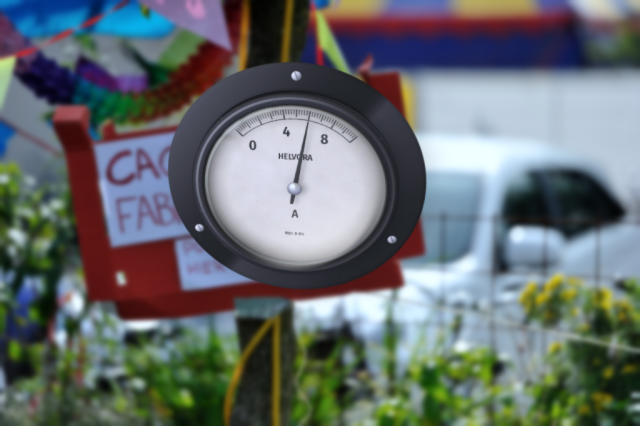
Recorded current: 6 A
